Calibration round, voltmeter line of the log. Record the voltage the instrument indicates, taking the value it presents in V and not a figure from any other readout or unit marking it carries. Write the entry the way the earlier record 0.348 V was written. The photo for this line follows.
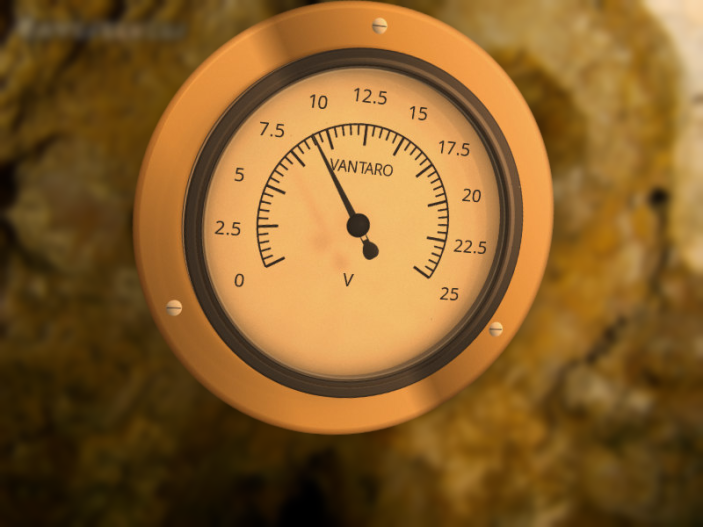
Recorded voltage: 9 V
